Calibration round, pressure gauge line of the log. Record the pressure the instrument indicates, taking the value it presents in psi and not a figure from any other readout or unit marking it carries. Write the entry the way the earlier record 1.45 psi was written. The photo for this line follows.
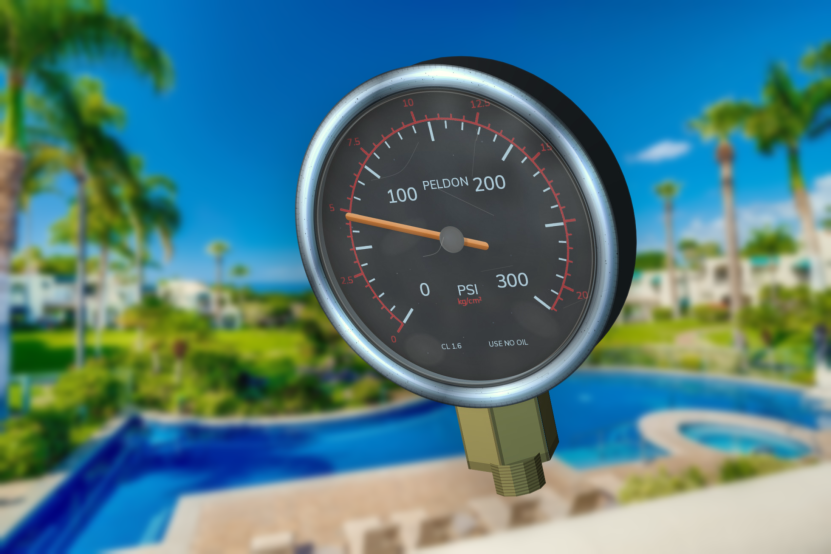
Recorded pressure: 70 psi
